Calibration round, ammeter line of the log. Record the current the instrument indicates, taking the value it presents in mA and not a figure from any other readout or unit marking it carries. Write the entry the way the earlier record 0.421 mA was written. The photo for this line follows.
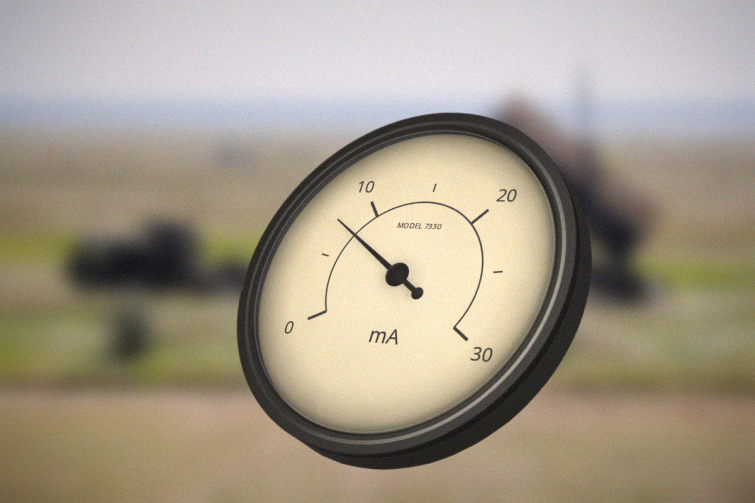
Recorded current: 7.5 mA
